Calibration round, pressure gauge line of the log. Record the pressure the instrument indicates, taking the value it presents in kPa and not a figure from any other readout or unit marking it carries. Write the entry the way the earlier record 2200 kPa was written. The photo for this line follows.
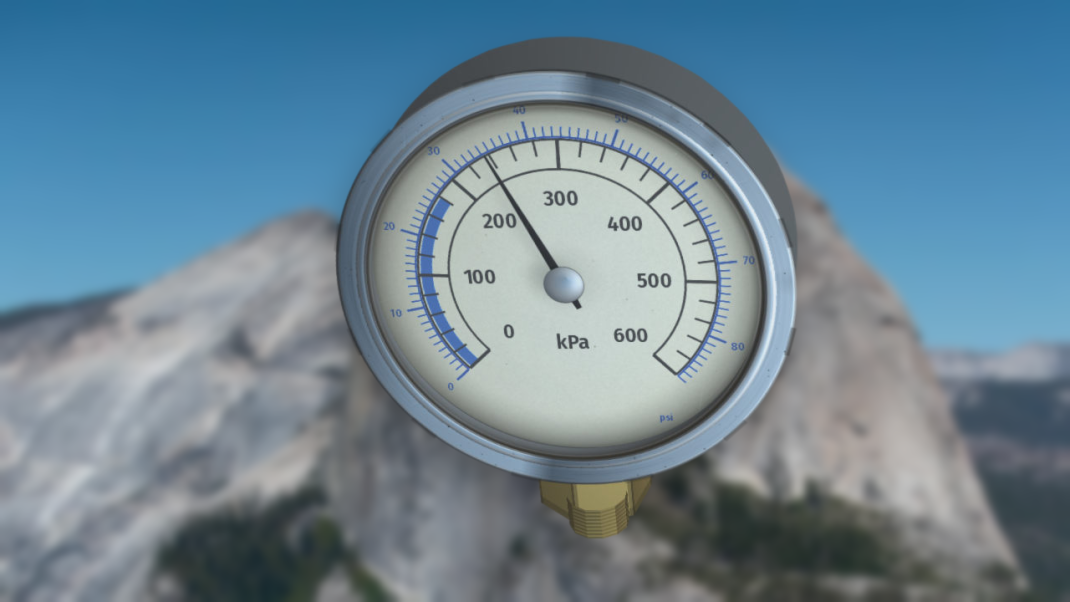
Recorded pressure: 240 kPa
